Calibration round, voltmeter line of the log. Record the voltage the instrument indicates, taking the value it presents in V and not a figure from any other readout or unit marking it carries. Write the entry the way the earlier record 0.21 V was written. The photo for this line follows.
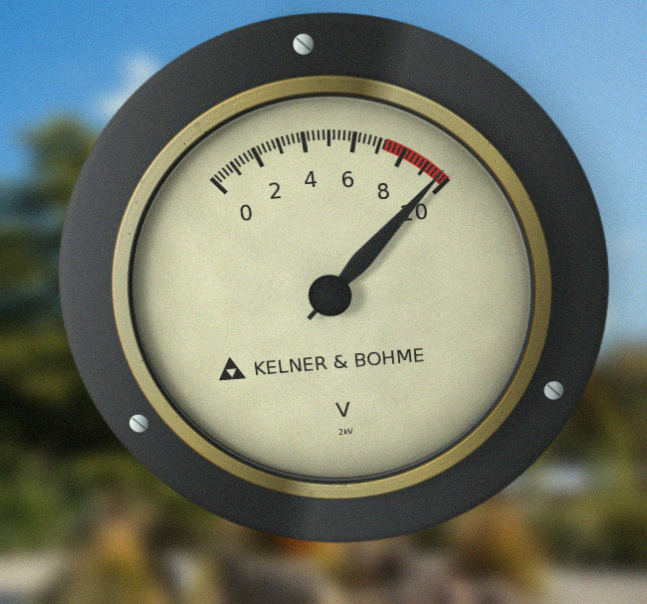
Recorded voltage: 9.6 V
